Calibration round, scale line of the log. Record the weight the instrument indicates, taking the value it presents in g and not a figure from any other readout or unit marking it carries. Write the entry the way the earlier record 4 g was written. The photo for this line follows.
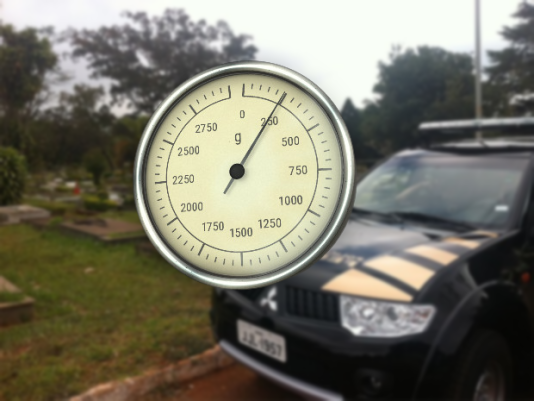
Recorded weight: 250 g
